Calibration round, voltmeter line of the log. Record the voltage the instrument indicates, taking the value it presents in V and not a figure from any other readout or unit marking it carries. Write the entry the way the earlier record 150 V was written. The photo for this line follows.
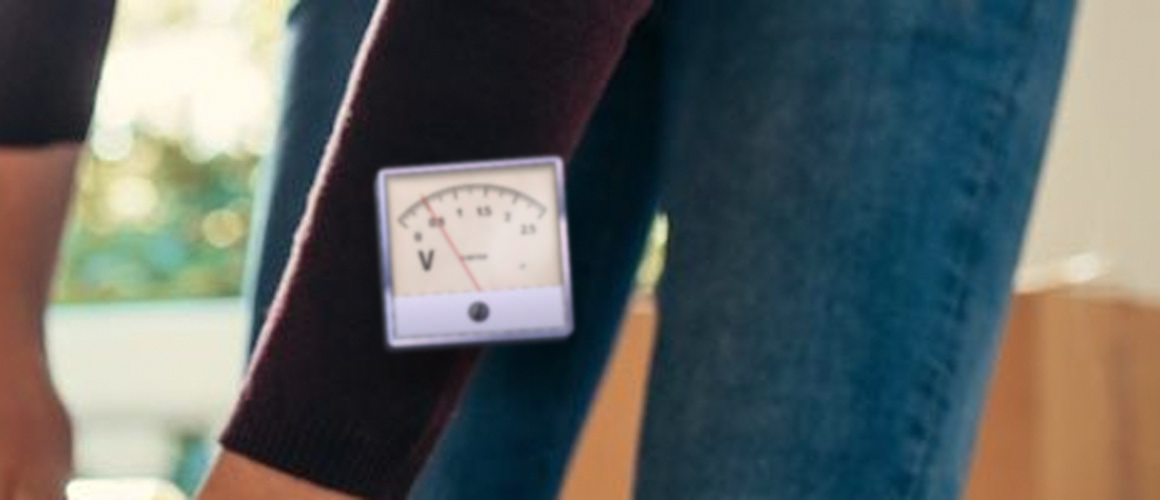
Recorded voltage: 0.5 V
